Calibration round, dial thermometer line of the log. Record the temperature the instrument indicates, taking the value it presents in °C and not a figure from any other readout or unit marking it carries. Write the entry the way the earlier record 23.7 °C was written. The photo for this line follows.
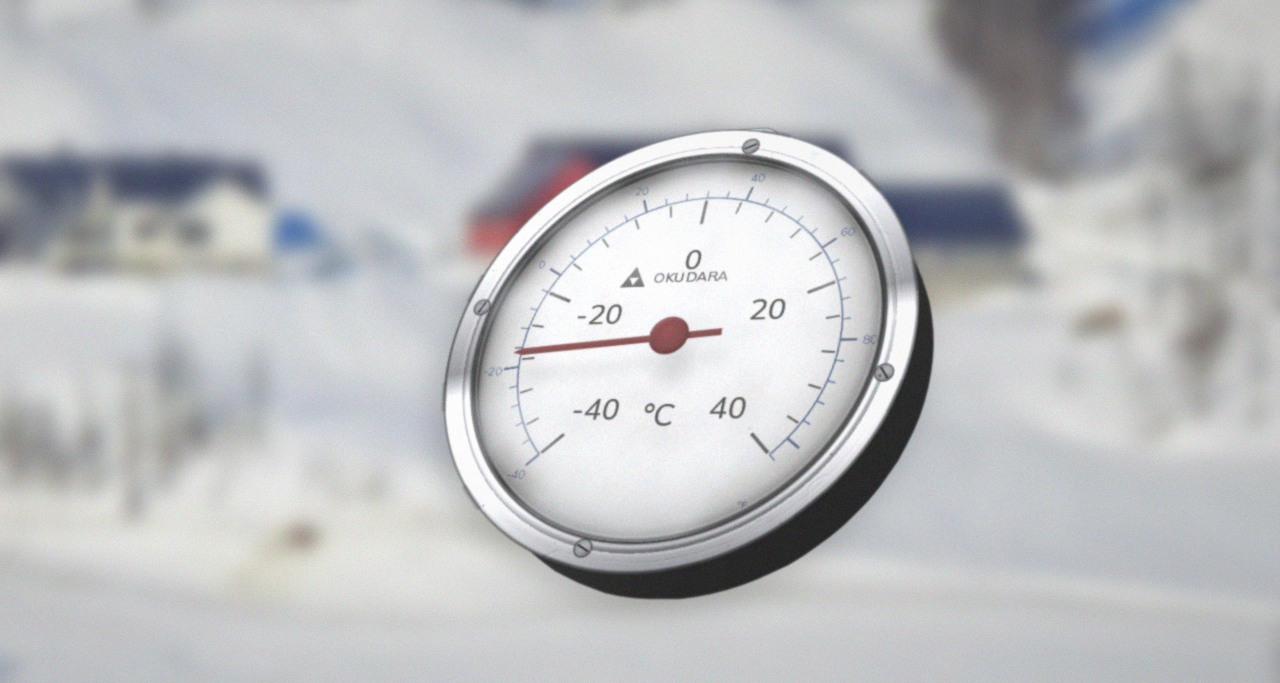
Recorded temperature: -28 °C
